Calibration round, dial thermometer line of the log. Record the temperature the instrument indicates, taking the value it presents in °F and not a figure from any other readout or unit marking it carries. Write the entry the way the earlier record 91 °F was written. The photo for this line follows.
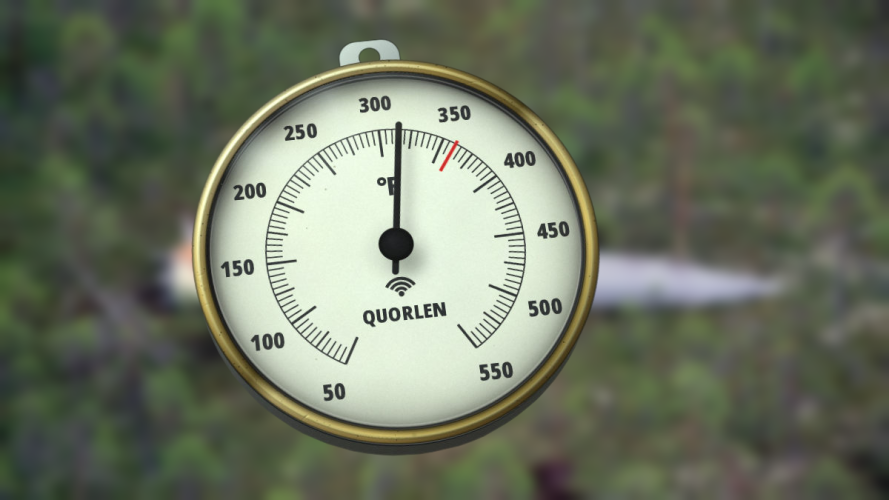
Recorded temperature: 315 °F
